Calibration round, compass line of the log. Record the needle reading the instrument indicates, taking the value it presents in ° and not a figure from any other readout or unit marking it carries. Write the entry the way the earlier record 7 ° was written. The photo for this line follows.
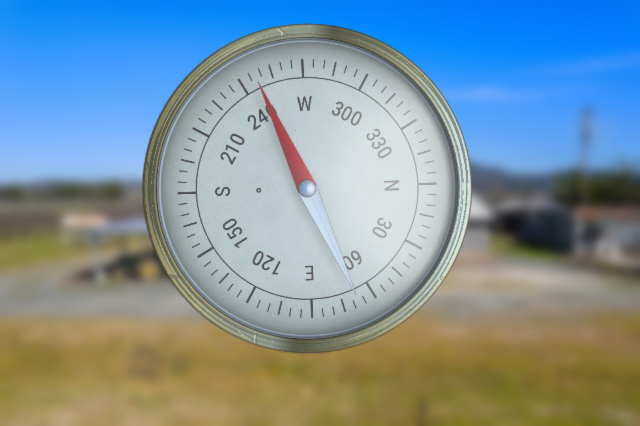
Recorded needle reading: 247.5 °
